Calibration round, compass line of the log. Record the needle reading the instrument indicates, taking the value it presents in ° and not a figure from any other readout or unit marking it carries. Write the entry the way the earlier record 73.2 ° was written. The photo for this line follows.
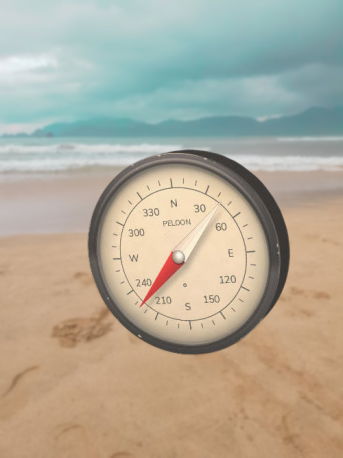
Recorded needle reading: 225 °
